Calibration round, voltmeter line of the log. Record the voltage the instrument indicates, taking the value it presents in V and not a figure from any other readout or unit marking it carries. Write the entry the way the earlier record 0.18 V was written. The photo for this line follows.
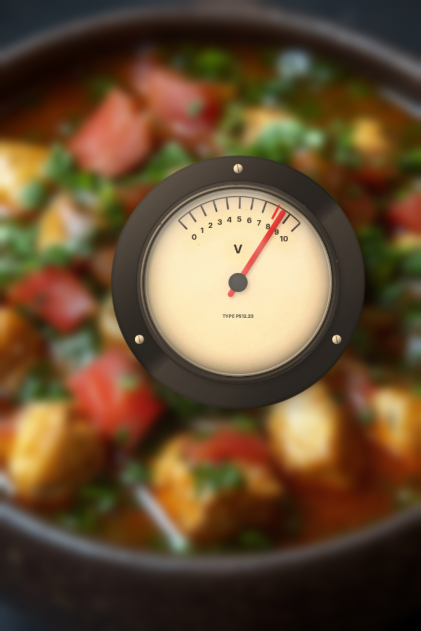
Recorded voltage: 8.5 V
